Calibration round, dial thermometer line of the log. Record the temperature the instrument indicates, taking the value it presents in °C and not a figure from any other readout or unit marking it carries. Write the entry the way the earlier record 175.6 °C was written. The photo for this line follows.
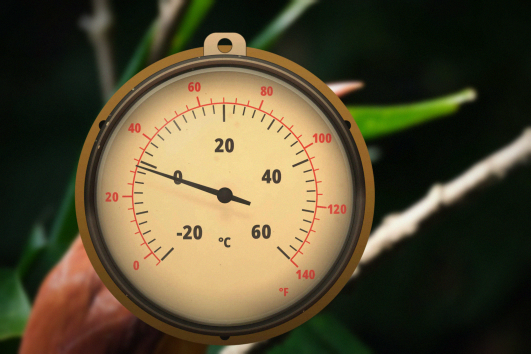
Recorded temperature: -1 °C
